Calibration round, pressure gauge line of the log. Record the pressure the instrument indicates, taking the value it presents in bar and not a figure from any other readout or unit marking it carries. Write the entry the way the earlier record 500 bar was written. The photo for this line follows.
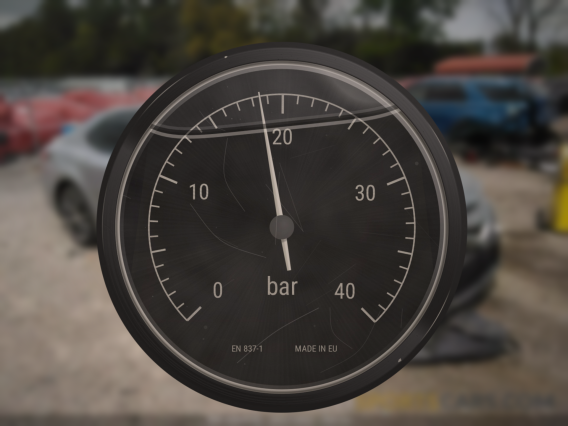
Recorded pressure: 18.5 bar
